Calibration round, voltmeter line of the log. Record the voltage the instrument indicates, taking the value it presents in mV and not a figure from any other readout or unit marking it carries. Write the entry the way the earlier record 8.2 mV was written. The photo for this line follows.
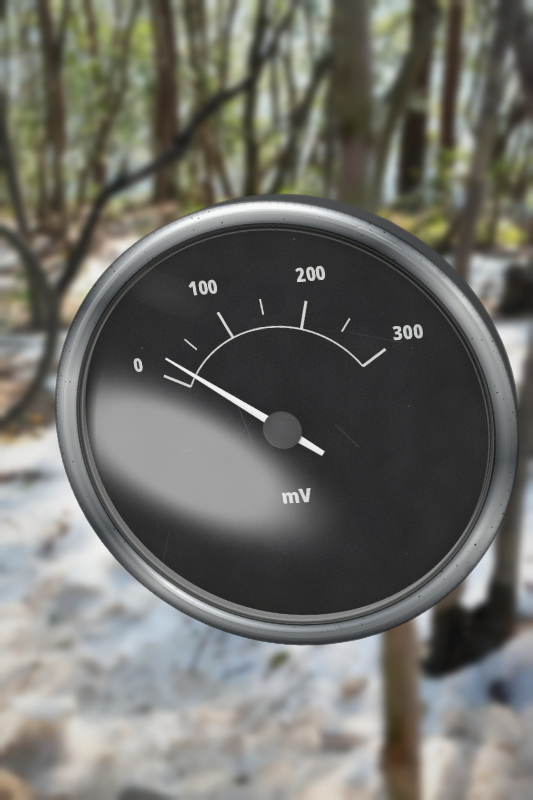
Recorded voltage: 25 mV
